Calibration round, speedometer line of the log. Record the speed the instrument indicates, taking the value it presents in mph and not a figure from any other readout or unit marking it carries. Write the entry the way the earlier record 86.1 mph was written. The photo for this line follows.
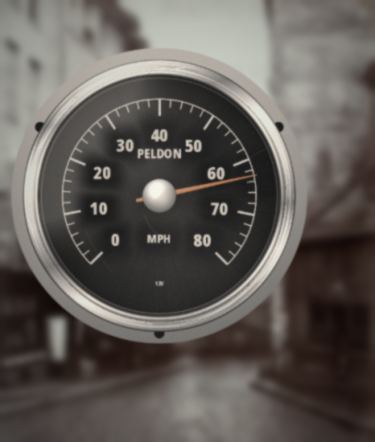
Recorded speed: 63 mph
